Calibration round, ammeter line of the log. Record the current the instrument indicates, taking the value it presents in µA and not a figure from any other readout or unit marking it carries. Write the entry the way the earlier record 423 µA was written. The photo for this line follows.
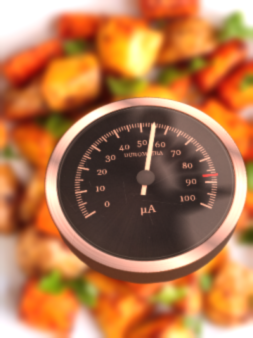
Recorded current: 55 µA
